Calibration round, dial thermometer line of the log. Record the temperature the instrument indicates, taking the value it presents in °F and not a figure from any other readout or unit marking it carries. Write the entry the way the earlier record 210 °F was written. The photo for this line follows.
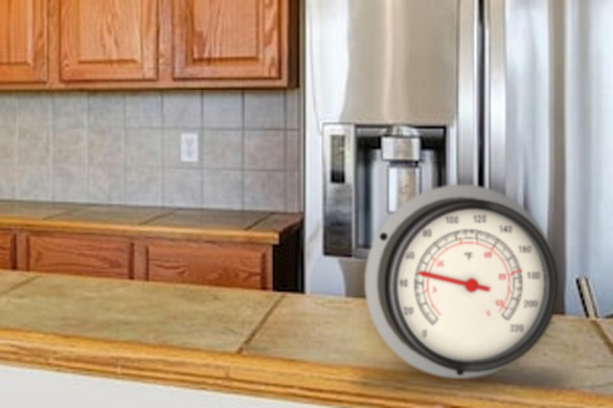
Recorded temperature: 50 °F
